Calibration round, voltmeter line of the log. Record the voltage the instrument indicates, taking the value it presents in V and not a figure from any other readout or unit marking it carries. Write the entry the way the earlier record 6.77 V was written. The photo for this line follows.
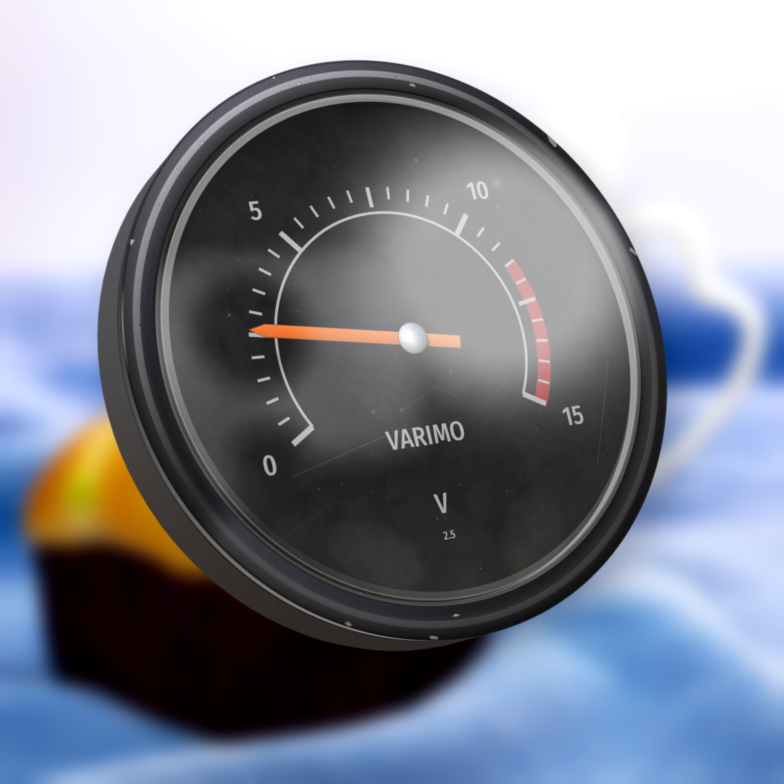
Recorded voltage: 2.5 V
